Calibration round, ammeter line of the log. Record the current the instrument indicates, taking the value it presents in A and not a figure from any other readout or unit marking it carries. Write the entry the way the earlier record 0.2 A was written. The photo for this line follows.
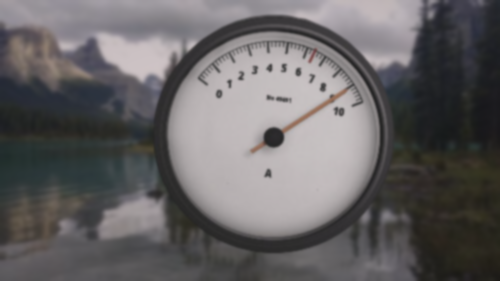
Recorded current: 9 A
